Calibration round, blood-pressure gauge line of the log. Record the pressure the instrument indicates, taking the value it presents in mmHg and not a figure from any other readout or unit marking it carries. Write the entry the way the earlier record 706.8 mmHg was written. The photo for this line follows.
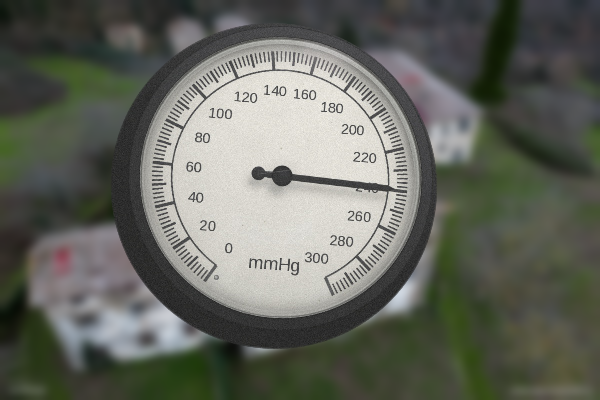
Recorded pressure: 240 mmHg
